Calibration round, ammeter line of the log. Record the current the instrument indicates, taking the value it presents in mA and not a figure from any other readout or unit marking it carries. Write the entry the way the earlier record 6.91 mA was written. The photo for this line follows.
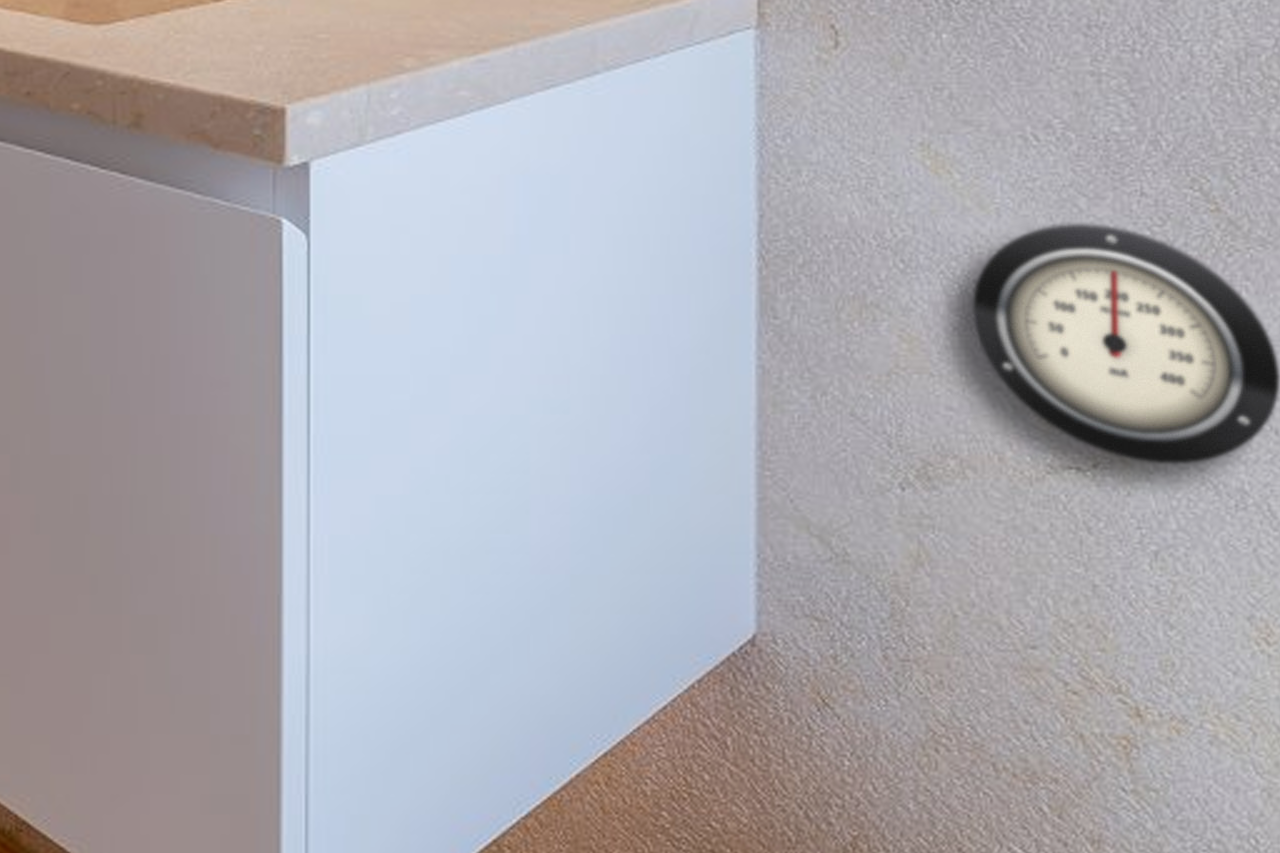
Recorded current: 200 mA
